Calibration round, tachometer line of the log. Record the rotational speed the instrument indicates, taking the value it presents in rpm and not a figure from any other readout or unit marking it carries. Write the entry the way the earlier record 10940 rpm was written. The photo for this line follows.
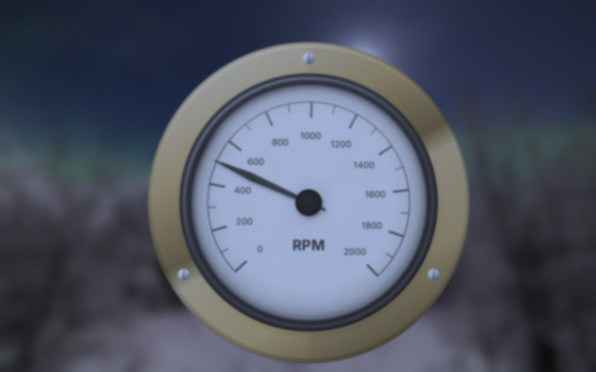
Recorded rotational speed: 500 rpm
